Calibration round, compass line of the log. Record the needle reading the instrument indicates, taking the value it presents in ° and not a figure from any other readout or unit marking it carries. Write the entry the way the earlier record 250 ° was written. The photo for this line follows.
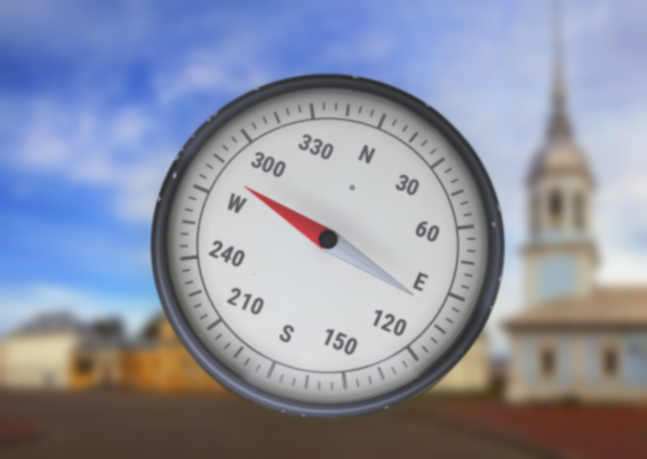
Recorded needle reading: 280 °
